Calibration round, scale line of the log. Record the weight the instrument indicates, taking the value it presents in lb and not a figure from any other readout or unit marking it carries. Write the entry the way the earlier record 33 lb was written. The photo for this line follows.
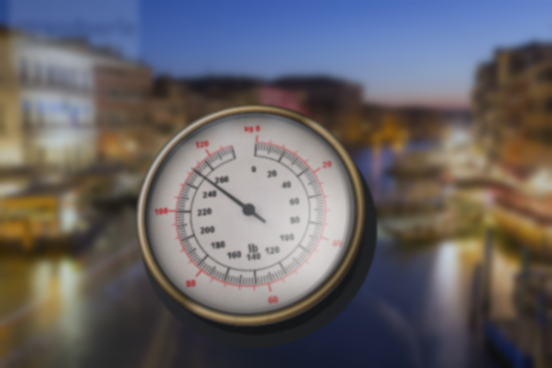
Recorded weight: 250 lb
